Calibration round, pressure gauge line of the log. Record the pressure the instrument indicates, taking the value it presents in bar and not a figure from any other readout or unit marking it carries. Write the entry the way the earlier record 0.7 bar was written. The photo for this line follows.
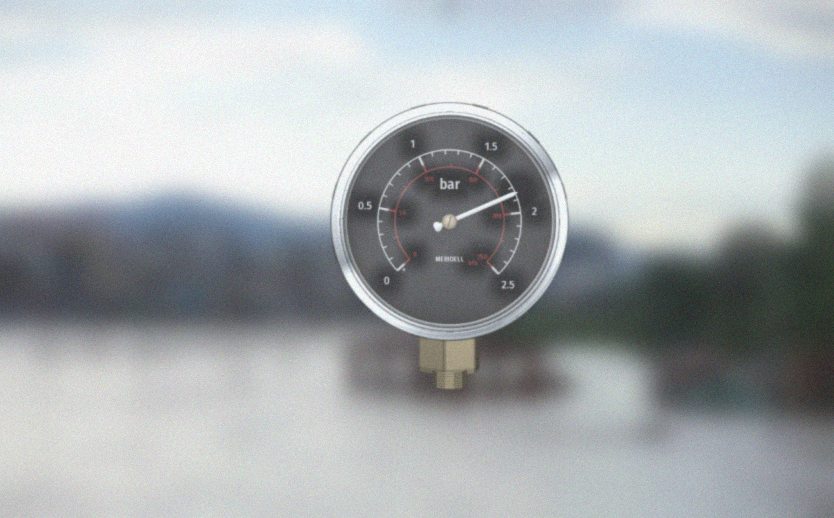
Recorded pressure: 1.85 bar
